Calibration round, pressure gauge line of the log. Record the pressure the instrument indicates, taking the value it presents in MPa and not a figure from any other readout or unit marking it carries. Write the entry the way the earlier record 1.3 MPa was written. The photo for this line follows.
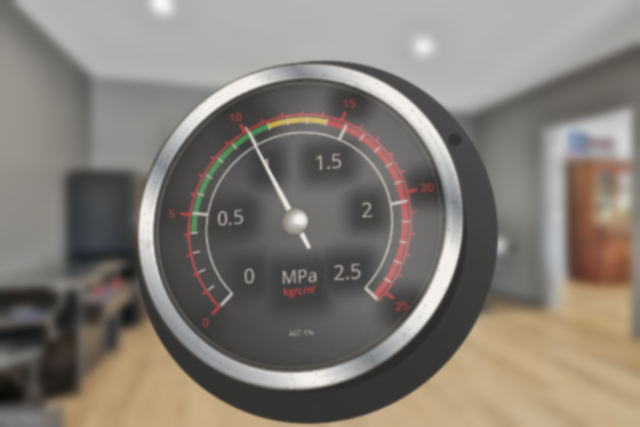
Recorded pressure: 1 MPa
